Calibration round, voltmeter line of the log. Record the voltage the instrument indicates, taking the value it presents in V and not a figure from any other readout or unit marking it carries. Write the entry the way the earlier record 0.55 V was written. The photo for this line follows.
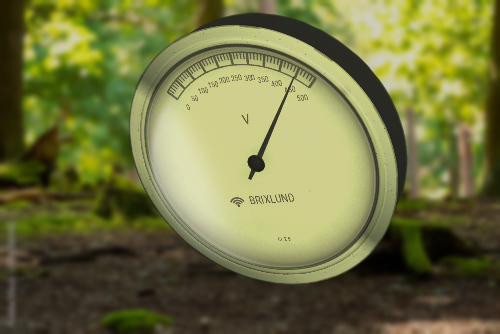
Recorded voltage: 450 V
